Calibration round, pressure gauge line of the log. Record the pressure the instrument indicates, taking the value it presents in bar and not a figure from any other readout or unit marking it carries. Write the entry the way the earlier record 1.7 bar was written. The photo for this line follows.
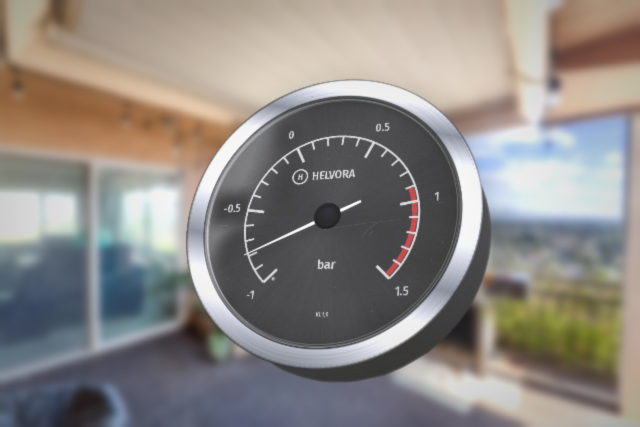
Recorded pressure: -0.8 bar
